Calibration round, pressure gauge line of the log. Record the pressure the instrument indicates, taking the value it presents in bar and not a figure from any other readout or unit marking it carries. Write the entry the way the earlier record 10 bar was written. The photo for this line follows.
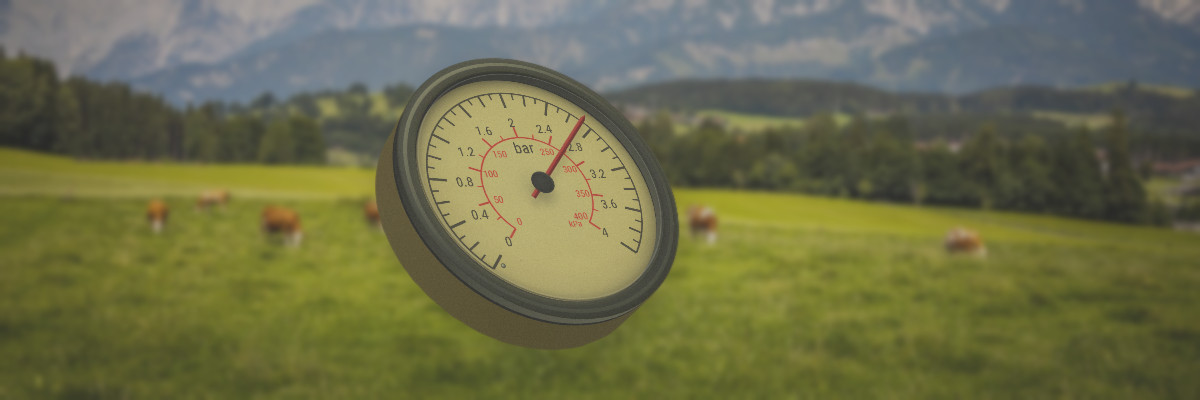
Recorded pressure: 2.7 bar
